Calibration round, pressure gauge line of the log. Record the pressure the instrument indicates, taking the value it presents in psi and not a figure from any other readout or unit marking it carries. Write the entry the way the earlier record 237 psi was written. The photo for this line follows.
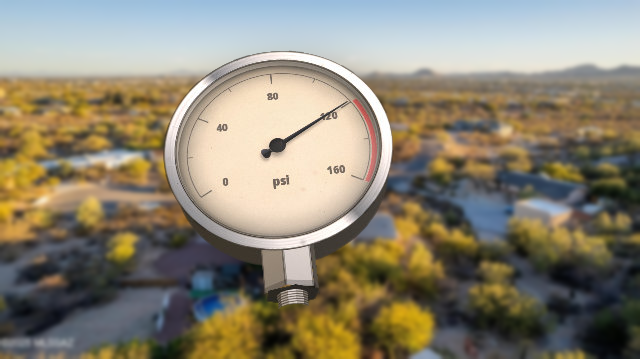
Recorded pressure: 120 psi
